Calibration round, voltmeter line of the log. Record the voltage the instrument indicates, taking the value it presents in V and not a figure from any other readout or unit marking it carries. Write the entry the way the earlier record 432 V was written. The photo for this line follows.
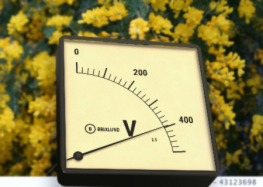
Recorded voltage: 400 V
